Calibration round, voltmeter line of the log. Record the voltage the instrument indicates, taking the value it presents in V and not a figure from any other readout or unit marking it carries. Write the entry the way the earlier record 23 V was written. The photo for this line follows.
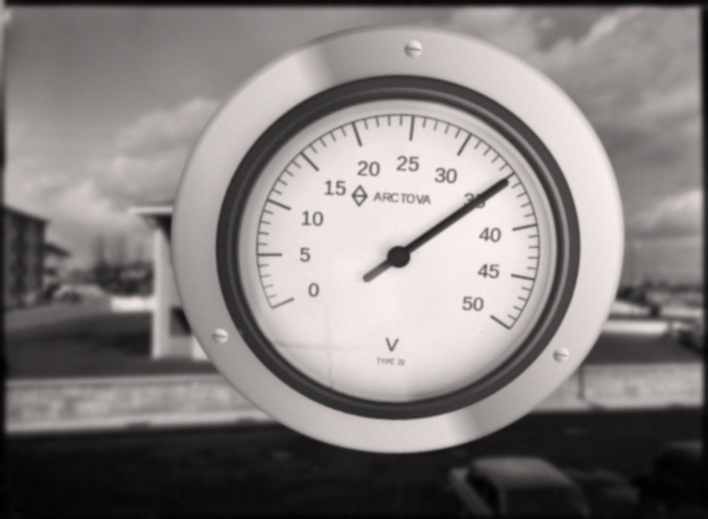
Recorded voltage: 35 V
